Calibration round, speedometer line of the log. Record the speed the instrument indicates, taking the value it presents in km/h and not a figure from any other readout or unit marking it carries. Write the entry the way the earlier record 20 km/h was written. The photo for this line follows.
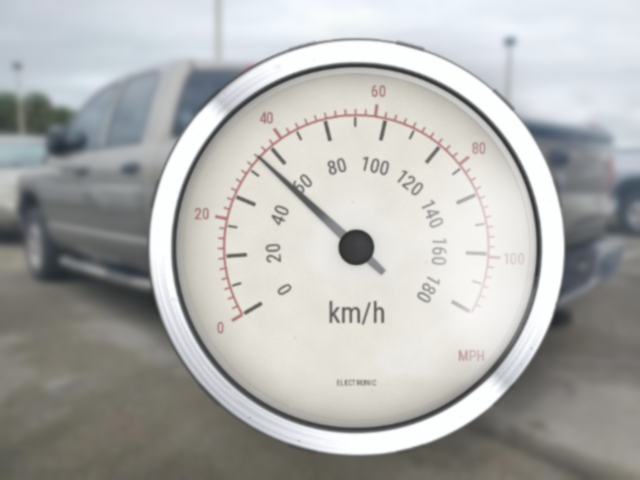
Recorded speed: 55 km/h
